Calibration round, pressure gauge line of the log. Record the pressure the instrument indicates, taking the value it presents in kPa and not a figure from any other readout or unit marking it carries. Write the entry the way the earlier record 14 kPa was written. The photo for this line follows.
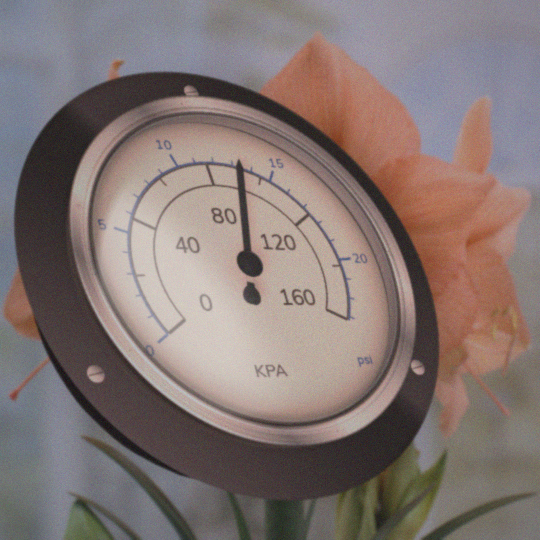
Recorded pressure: 90 kPa
